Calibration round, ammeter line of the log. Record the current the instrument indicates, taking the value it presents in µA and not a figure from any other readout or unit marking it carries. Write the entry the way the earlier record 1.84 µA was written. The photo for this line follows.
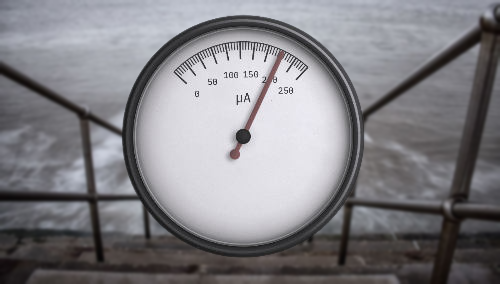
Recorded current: 200 µA
